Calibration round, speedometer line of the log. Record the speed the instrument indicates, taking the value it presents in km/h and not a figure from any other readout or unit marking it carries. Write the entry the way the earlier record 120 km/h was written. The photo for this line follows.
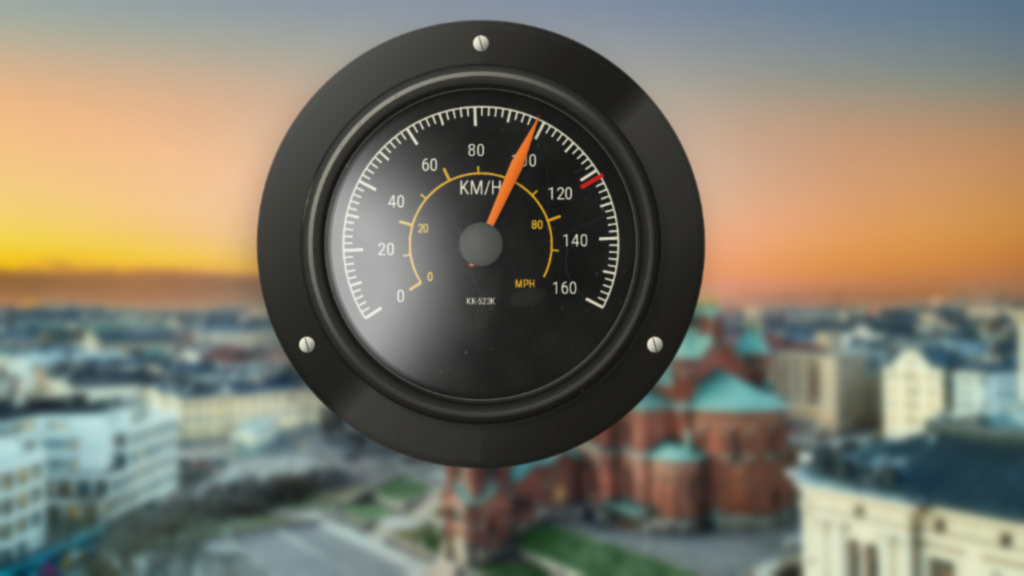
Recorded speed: 98 km/h
